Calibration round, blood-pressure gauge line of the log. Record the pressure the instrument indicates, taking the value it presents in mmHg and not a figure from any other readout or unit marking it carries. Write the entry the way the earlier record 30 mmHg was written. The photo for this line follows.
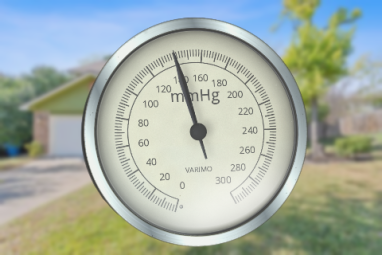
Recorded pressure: 140 mmHg
